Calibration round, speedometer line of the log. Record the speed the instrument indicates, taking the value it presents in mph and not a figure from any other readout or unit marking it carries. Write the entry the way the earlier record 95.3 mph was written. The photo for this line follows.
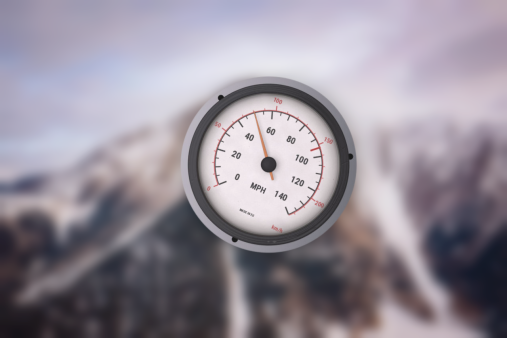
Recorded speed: 50 mph
